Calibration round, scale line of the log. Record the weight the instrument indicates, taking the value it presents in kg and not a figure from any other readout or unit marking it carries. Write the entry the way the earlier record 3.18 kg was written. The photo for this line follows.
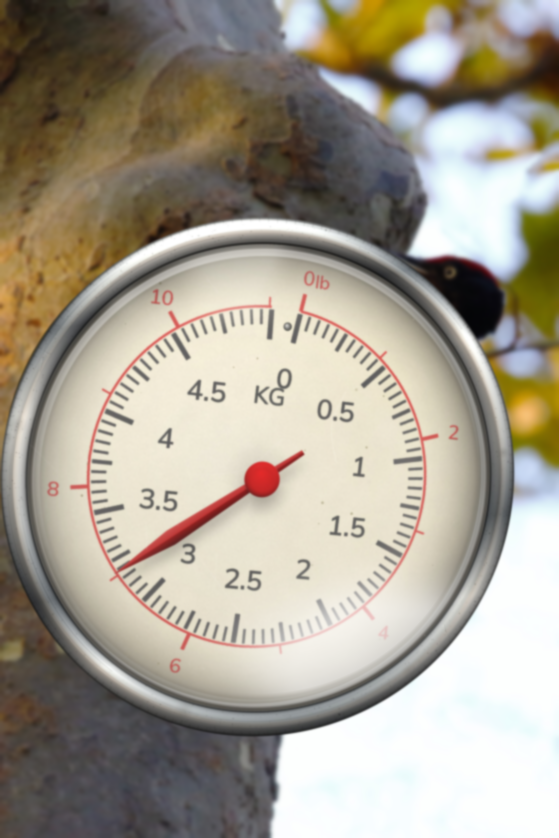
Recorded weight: 3.2 kg
